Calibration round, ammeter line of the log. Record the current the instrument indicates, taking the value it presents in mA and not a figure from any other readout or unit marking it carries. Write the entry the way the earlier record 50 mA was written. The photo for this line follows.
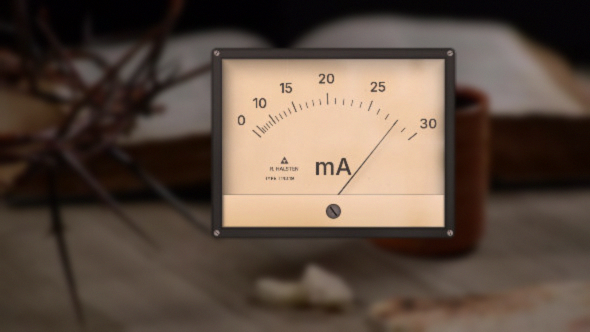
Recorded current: 28 mA
